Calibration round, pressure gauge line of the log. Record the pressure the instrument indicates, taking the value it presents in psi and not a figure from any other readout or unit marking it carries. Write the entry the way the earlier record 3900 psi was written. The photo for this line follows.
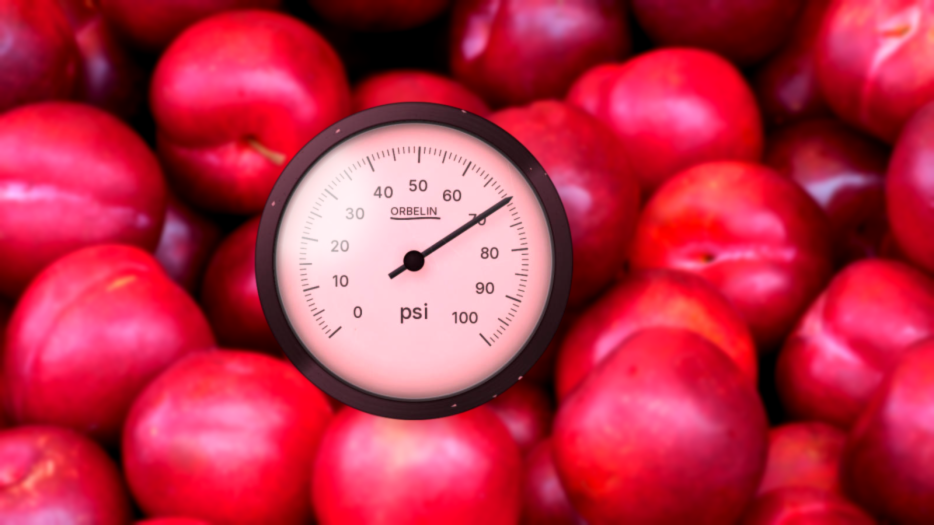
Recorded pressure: 70 psi
